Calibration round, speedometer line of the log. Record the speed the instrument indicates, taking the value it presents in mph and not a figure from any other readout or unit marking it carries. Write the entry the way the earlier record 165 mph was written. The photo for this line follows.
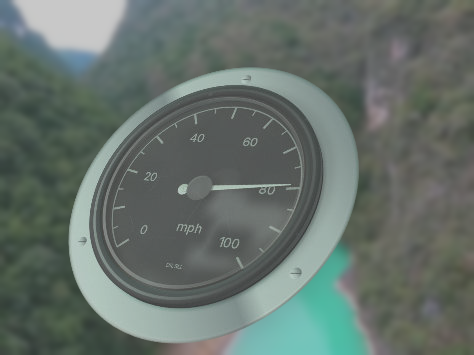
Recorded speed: 80 mph
